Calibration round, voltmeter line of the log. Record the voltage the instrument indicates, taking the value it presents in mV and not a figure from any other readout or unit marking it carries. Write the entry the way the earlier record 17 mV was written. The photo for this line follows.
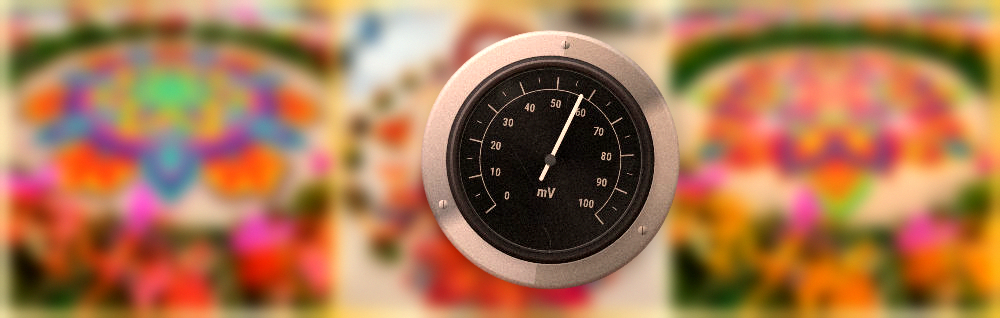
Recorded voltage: 57.5 mV
